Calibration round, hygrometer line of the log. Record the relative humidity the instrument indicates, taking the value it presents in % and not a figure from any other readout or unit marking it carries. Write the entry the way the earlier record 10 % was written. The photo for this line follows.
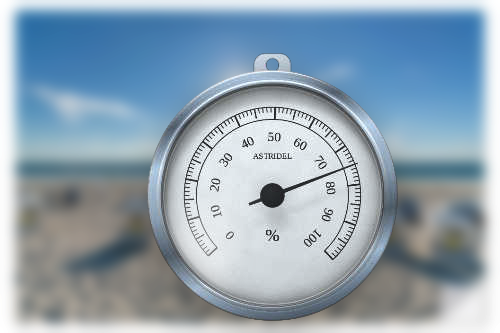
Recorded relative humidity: 75 %
